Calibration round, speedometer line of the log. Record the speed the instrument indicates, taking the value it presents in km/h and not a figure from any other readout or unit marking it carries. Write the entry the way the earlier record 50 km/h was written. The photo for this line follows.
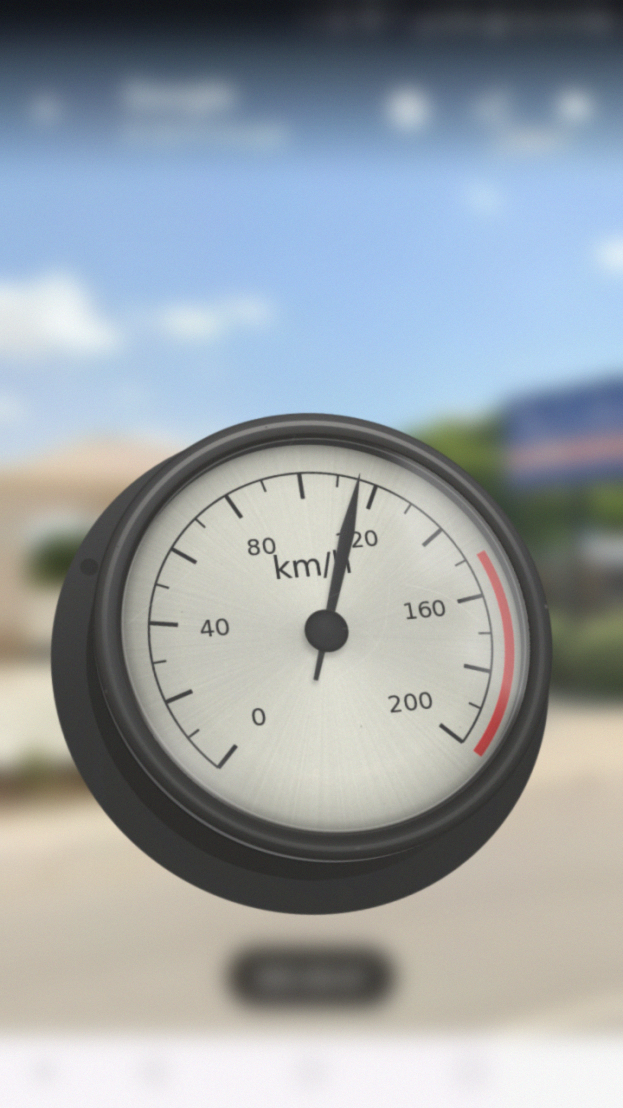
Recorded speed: 115 km/h
